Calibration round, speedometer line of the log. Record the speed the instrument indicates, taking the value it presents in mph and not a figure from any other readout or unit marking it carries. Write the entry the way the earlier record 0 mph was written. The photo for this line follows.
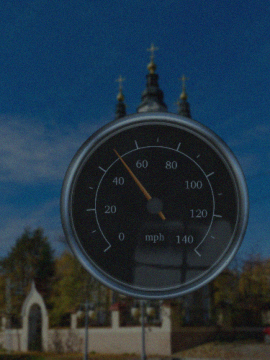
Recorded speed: 50 mph
